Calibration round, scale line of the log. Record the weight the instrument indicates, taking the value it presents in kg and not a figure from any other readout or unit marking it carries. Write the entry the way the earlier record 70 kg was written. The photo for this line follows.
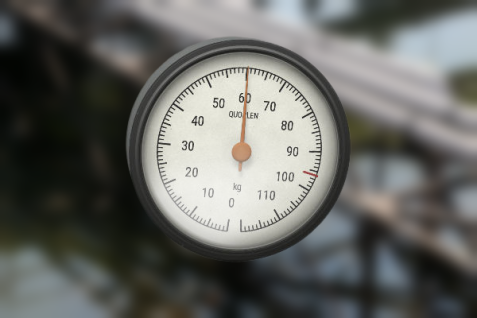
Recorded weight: 60 kg
